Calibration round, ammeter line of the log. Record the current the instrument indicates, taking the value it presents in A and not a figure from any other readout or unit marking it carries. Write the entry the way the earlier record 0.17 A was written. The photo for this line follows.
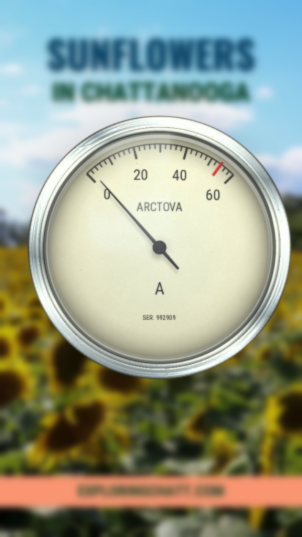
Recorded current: 2 A
